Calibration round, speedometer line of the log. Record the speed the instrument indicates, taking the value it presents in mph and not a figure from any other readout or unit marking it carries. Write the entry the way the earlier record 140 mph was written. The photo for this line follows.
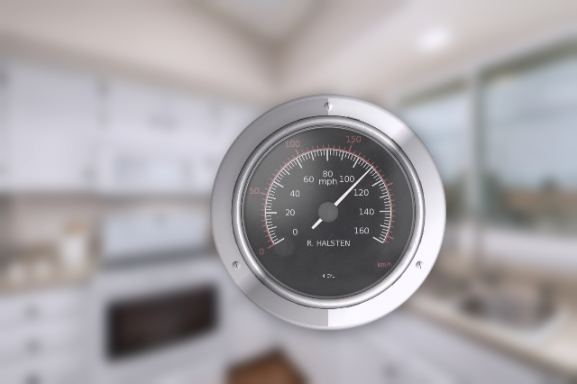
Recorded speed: 110 mph
